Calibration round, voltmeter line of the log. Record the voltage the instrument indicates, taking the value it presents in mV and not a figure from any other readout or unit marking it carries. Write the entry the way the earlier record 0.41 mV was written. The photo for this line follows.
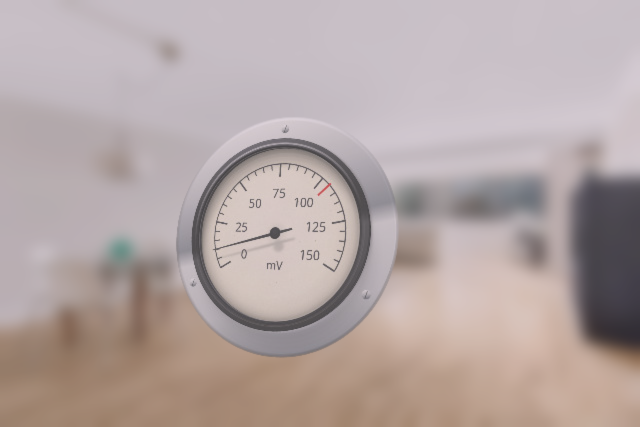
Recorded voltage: 10 mV
